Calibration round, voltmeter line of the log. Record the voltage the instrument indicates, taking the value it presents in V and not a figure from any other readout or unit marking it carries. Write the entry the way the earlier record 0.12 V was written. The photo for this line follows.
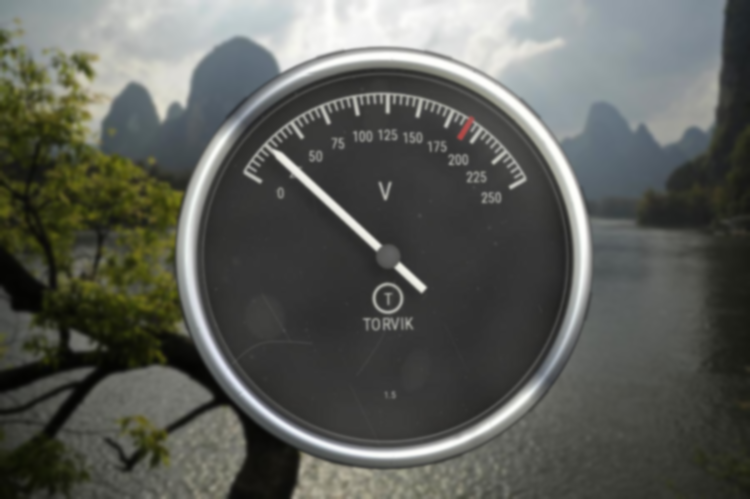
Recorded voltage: 25 V
